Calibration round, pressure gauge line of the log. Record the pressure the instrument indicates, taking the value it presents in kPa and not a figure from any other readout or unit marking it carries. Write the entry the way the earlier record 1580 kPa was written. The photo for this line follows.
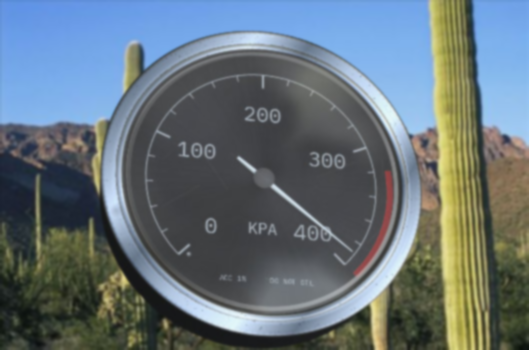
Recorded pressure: 390 kPa
